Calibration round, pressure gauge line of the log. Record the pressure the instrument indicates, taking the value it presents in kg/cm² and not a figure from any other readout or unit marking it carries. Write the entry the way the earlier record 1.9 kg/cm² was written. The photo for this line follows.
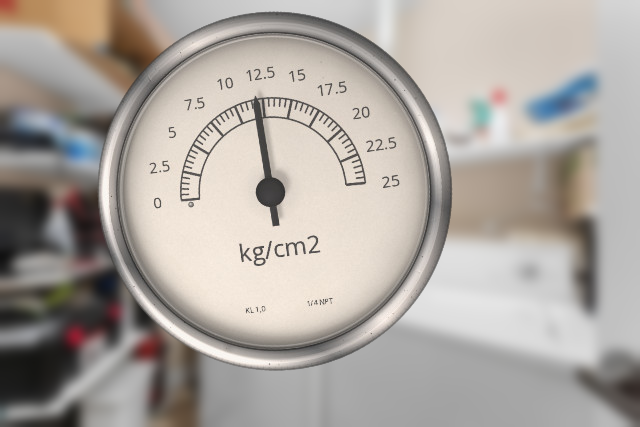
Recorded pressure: 12 kg/cm²
